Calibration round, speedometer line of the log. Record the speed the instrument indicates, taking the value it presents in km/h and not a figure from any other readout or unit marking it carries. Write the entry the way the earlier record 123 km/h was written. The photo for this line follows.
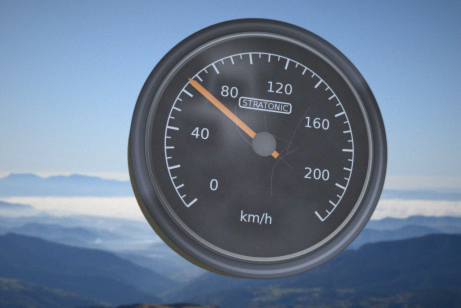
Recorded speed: 65 km/h
